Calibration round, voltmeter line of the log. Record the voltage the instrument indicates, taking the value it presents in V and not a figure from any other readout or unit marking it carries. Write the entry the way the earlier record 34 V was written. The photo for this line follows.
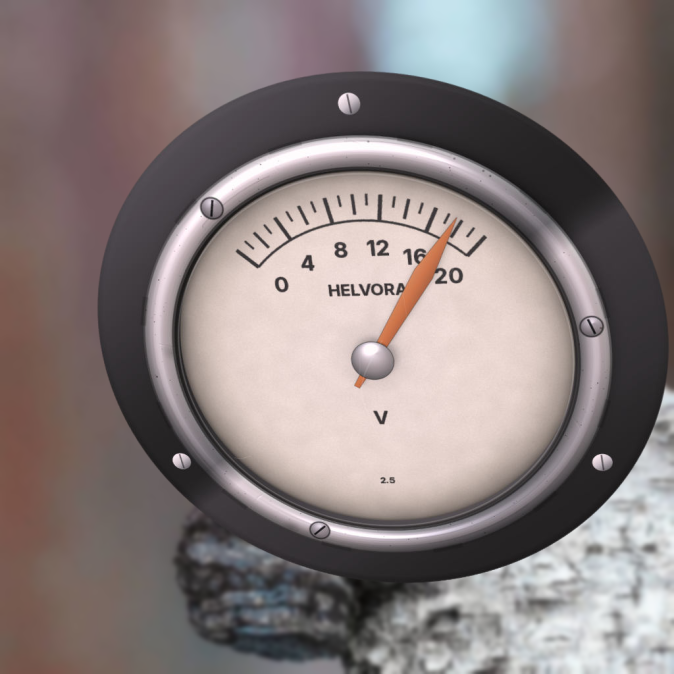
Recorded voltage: 17.5 V
